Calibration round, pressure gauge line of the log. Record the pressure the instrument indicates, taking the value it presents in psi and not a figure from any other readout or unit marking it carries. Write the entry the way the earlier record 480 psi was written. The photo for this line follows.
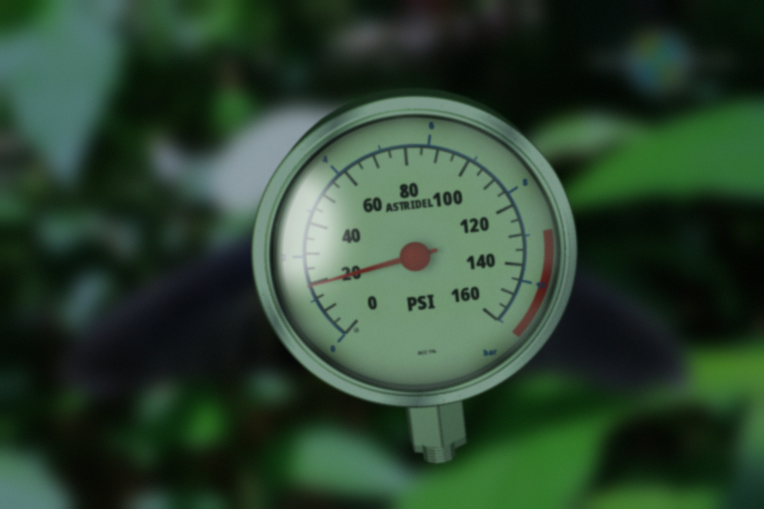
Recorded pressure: 20 psi
